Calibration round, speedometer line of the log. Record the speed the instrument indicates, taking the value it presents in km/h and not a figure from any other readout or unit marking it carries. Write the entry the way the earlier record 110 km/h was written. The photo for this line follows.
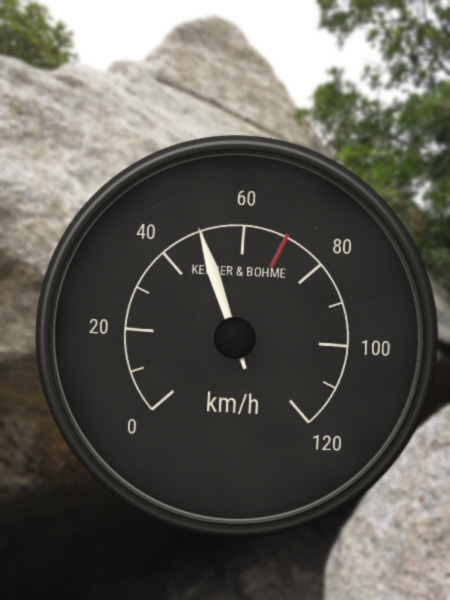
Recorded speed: 50 km/h
